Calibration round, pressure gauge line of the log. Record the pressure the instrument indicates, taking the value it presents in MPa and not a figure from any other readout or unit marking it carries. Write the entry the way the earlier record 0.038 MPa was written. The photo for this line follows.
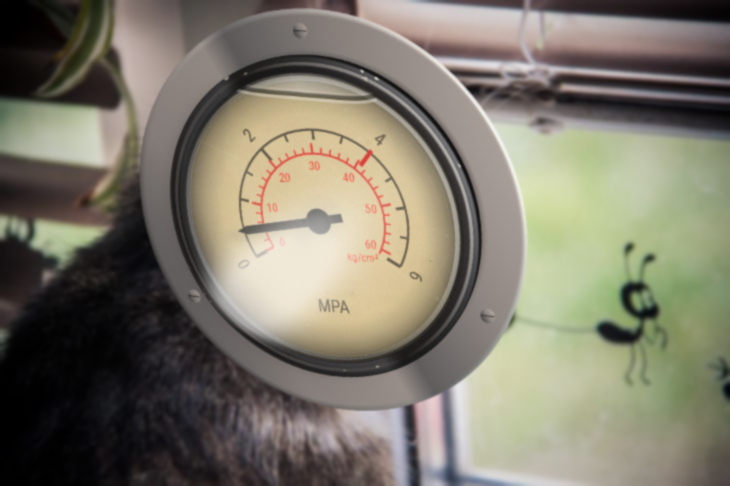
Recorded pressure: 0.5 MPa
